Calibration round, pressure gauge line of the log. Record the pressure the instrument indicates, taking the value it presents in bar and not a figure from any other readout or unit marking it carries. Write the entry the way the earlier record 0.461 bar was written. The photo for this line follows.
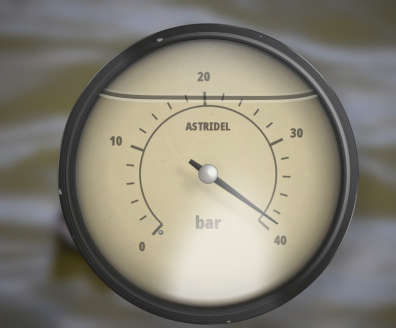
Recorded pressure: 39 bar
